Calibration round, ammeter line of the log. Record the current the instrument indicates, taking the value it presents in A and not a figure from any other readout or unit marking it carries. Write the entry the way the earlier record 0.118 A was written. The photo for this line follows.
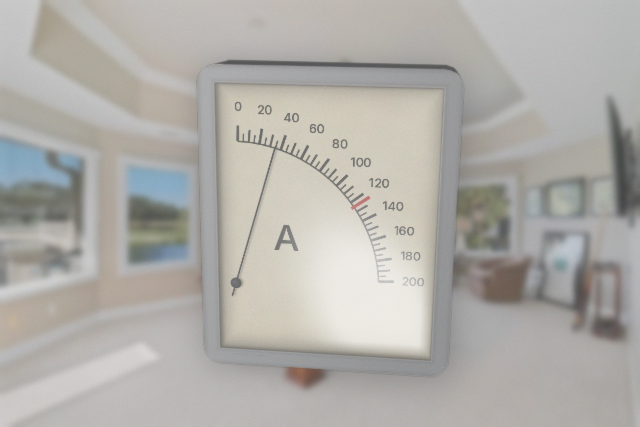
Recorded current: 35 A
